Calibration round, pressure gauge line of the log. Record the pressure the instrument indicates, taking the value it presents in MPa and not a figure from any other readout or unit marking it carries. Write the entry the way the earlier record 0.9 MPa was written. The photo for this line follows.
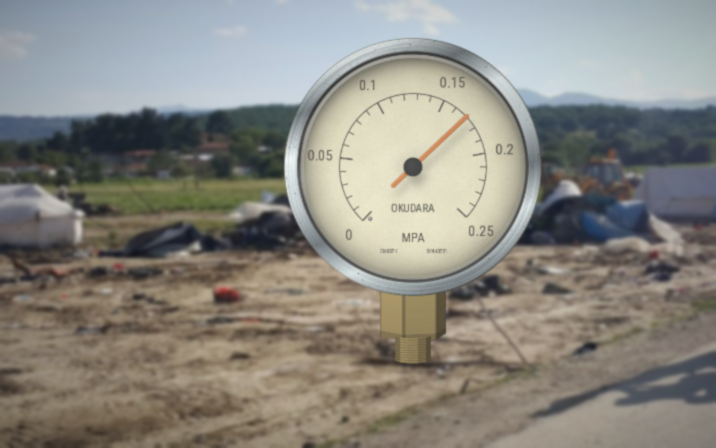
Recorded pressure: 0.17 MPa
